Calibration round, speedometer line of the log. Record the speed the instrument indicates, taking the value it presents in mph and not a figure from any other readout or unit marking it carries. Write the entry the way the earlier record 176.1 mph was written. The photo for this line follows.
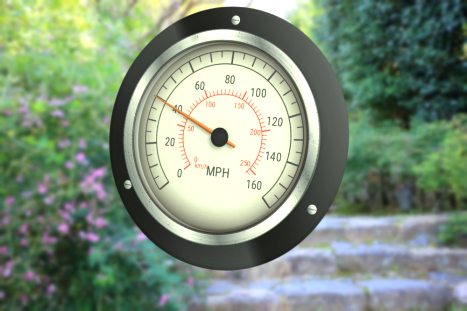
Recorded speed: 40 mph
